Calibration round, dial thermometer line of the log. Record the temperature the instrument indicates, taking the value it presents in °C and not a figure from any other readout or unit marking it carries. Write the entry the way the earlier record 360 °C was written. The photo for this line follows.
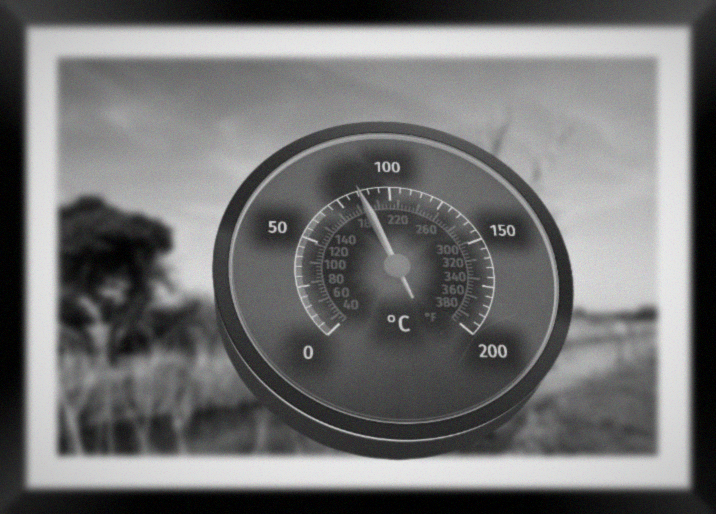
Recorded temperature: 85 °C
